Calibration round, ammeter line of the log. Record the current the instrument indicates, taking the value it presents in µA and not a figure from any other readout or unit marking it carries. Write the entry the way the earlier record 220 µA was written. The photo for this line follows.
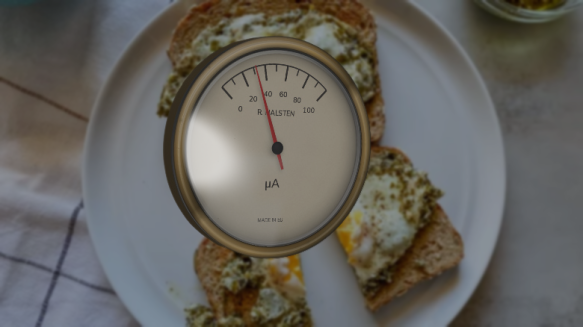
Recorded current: 30 µA
